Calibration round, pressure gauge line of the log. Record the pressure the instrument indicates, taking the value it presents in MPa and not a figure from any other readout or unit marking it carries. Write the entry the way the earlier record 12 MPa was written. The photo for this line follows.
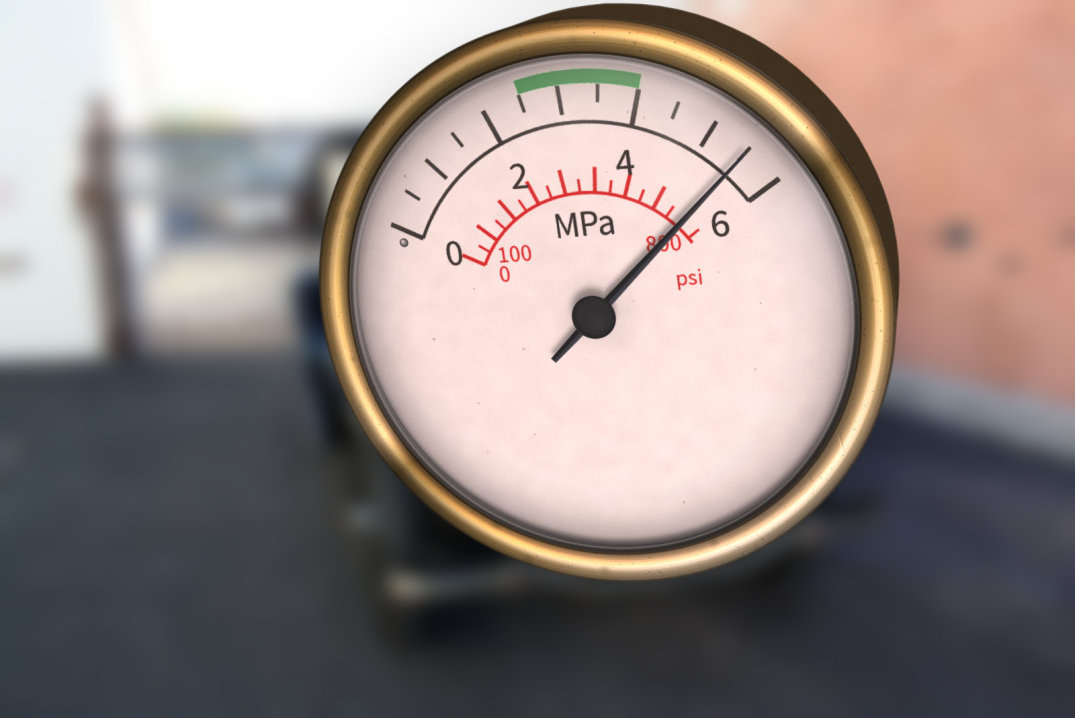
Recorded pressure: 5.5 MPa
